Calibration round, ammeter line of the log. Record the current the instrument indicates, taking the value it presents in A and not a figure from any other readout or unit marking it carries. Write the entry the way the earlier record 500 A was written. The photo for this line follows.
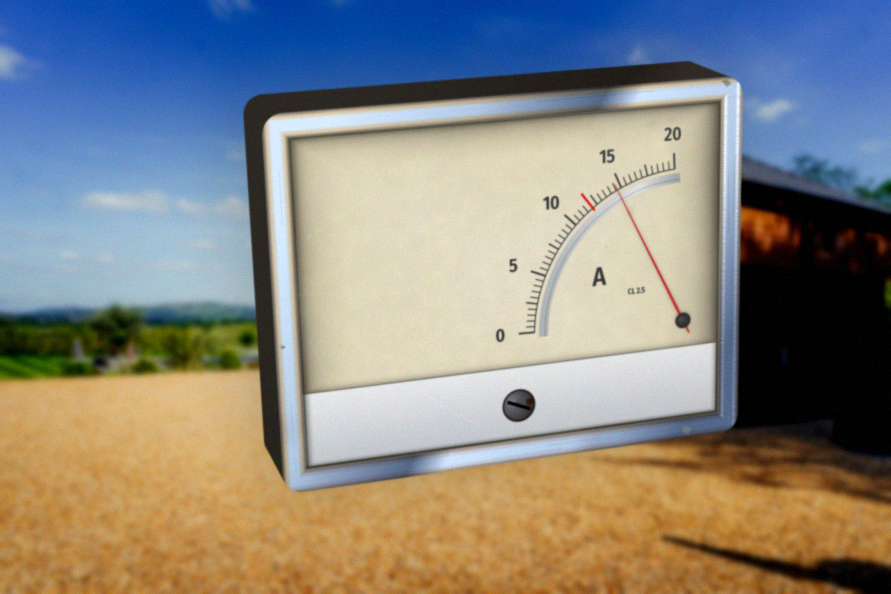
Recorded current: 14.5 A
